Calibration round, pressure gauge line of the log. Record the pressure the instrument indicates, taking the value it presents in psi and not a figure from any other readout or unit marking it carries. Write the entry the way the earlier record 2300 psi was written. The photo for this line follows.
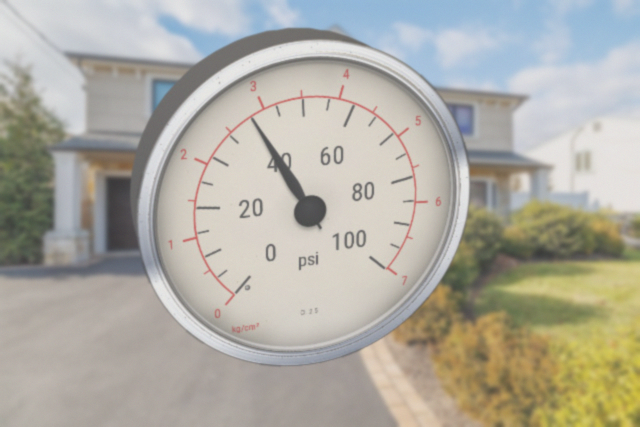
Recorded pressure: 40 psi
